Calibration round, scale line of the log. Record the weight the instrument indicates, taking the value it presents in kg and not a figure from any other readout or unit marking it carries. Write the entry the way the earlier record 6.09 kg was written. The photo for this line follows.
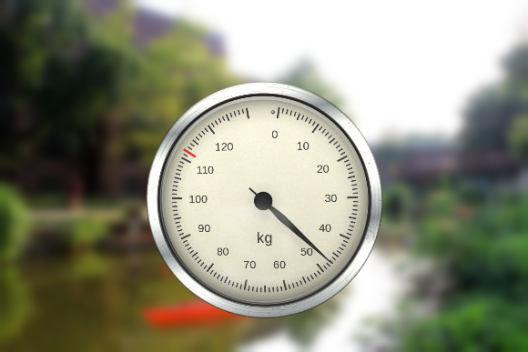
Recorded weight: 47 kg
